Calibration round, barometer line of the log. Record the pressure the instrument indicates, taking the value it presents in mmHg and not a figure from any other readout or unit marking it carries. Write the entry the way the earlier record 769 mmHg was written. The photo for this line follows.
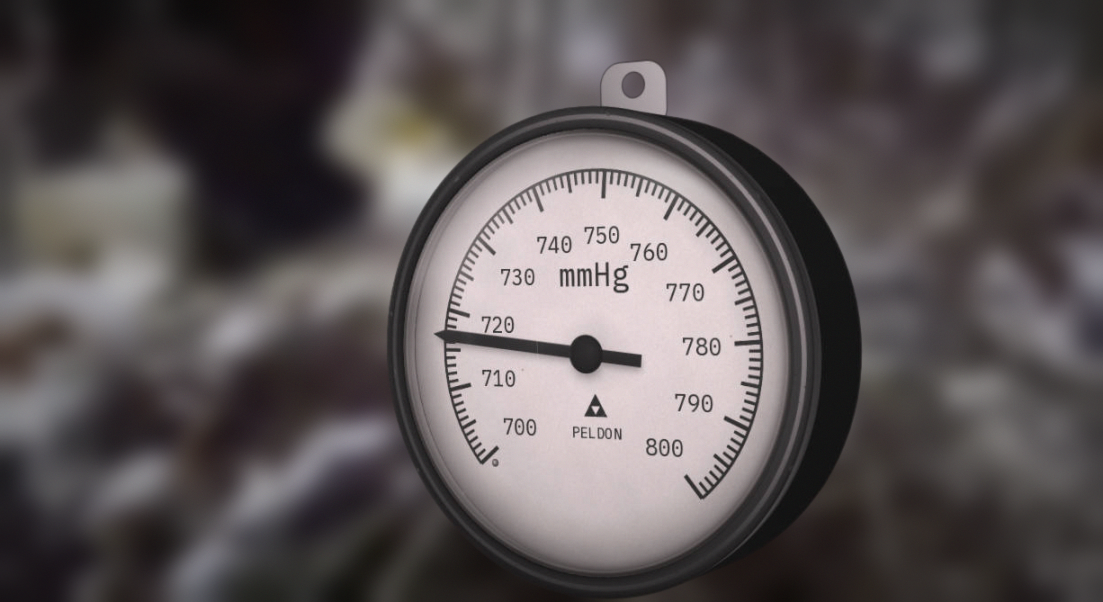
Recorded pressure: 717 mmHg
